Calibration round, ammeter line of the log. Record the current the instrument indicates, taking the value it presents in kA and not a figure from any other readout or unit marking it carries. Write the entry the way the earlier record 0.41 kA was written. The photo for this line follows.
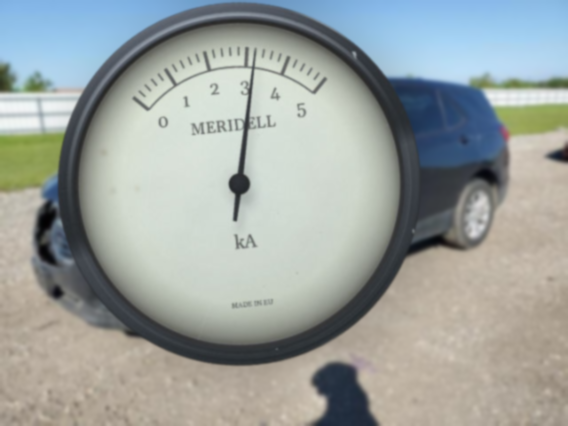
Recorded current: 3.2 kA
